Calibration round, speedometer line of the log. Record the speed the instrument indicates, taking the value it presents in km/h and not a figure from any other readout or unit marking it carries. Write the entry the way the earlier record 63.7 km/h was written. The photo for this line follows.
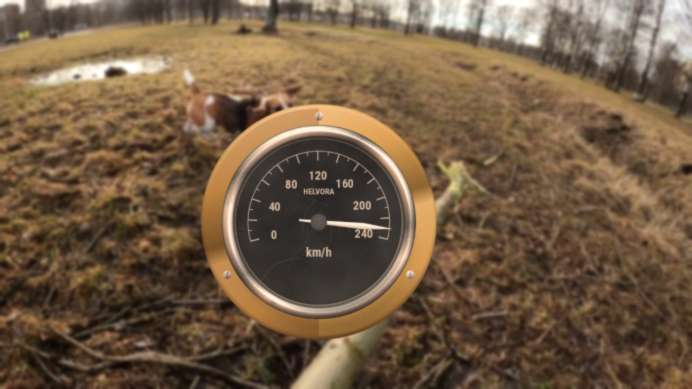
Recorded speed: 230 km/h
